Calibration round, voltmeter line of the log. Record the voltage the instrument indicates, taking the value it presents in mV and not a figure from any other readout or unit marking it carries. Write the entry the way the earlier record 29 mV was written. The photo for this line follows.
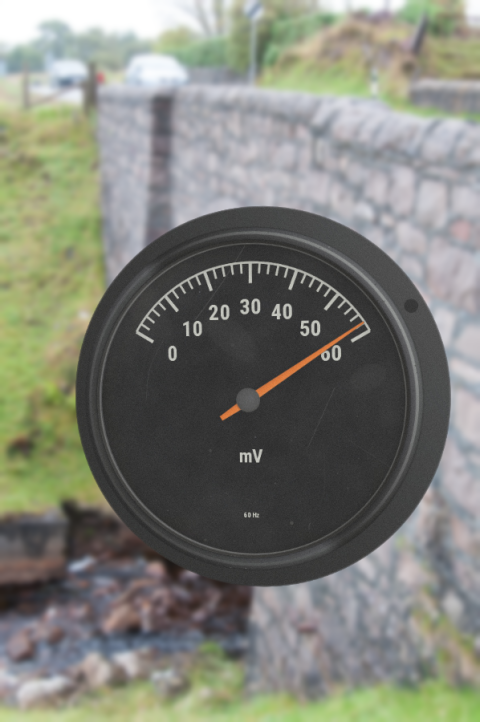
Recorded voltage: 58 mV
